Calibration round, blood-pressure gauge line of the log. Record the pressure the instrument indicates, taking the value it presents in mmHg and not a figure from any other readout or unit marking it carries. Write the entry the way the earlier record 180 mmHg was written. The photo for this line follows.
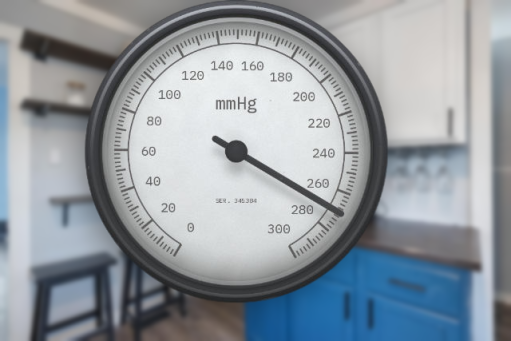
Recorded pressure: 270 mmHg
